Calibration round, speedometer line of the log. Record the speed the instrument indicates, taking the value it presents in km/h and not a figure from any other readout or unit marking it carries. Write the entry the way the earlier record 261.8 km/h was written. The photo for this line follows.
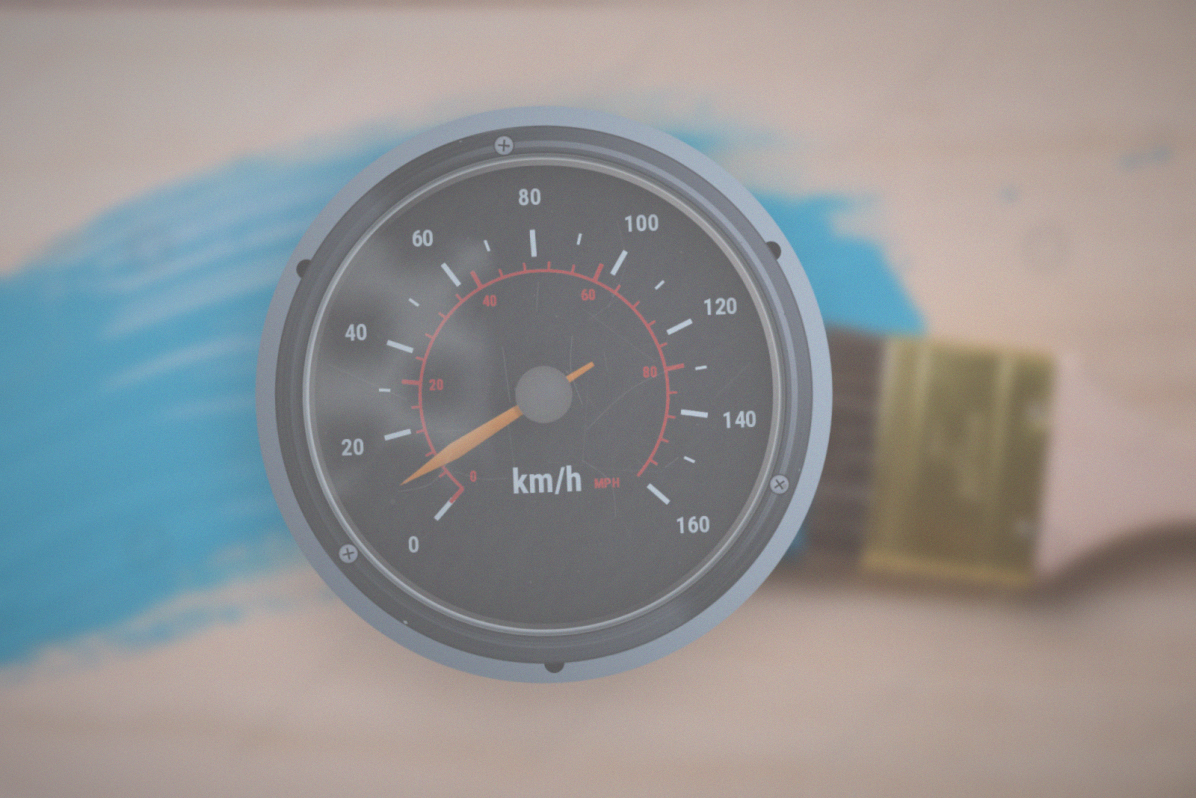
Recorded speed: 10 km/h
